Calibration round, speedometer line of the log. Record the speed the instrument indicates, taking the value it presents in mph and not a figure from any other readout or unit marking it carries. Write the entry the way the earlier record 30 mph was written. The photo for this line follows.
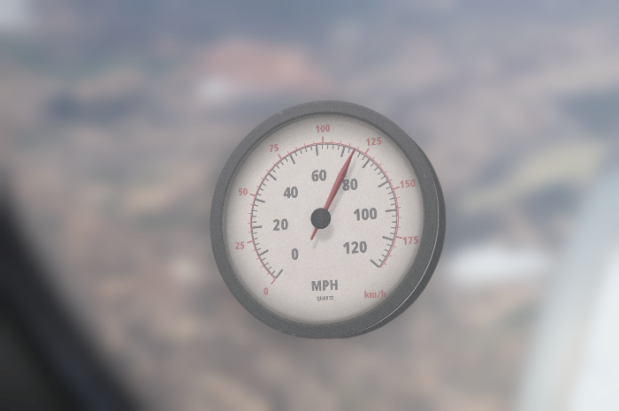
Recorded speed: 74 mph
